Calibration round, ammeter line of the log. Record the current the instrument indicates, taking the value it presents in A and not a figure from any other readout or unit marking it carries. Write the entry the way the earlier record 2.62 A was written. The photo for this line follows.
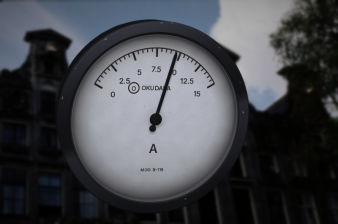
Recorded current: 9.5 A
